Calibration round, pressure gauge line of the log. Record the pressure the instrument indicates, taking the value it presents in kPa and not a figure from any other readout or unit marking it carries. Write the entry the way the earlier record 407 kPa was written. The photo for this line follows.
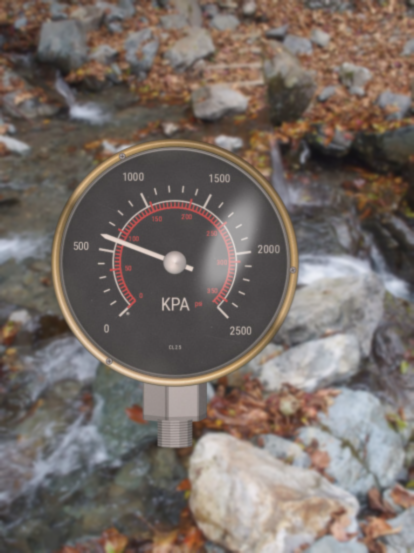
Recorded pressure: 600 kPa
